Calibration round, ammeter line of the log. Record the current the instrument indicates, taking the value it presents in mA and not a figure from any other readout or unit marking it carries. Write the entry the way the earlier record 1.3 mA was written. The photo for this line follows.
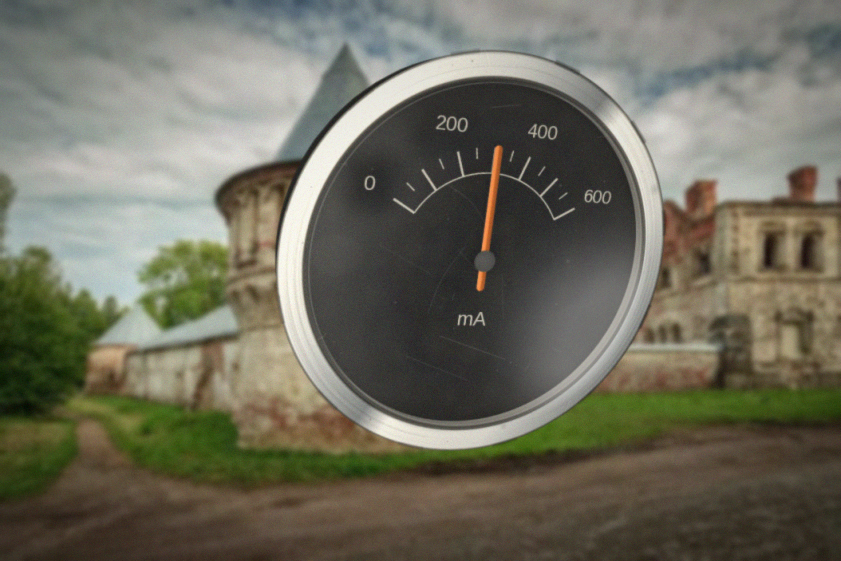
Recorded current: 300 mA
